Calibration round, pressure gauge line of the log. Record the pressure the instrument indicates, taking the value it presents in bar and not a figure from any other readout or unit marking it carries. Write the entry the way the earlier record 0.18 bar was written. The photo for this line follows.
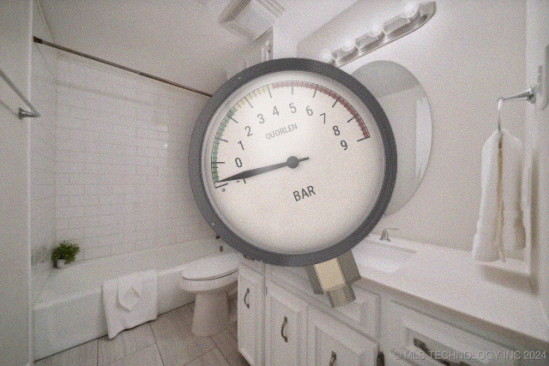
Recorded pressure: -0.8 bar
